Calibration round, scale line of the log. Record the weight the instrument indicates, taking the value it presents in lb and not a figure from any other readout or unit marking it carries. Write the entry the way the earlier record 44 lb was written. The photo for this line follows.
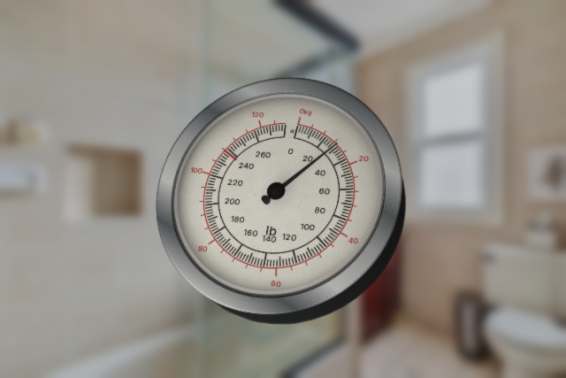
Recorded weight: 30 lb
